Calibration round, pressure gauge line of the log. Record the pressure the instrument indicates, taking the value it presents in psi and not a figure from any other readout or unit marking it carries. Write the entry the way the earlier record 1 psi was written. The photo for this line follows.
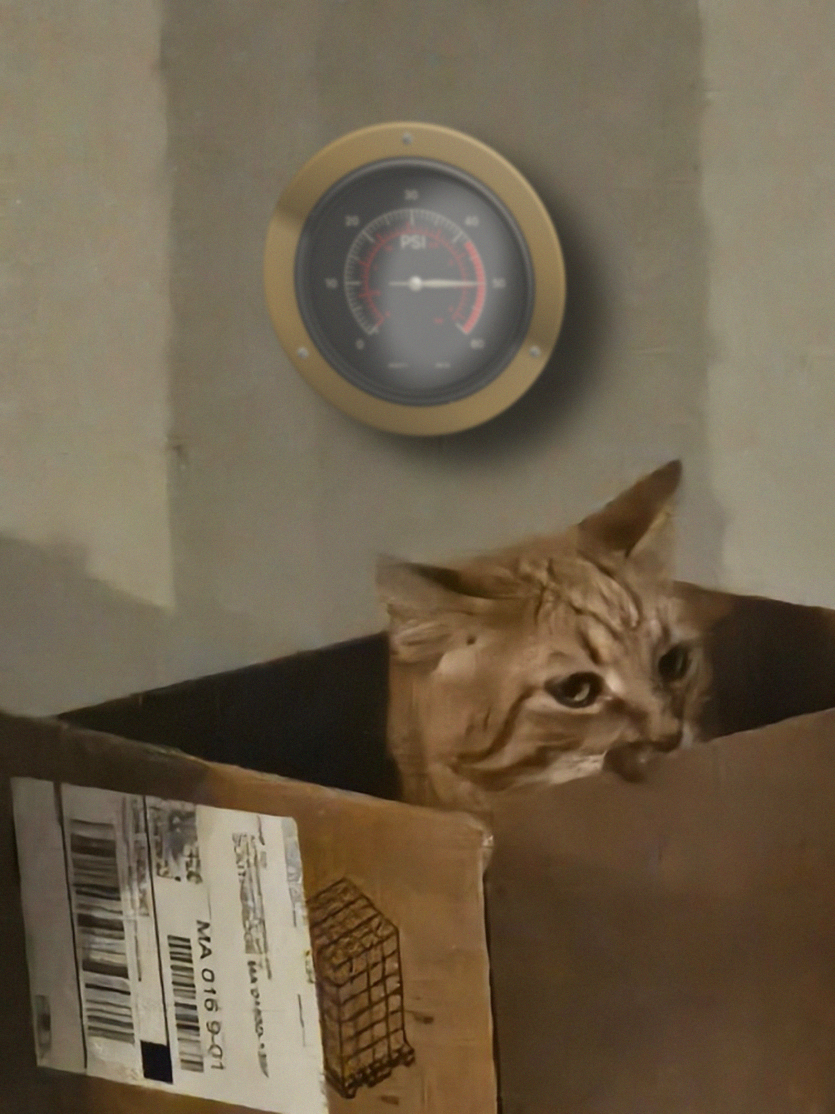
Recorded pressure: 50 psi
